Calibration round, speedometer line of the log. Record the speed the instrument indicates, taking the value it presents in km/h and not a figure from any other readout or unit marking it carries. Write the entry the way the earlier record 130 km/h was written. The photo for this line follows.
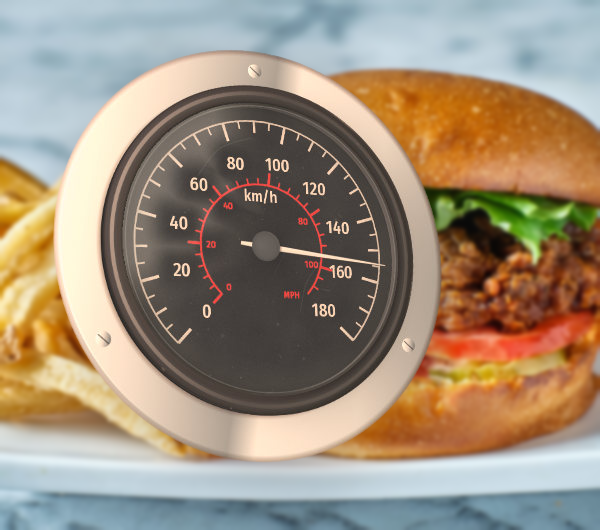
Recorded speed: 155 km/h
